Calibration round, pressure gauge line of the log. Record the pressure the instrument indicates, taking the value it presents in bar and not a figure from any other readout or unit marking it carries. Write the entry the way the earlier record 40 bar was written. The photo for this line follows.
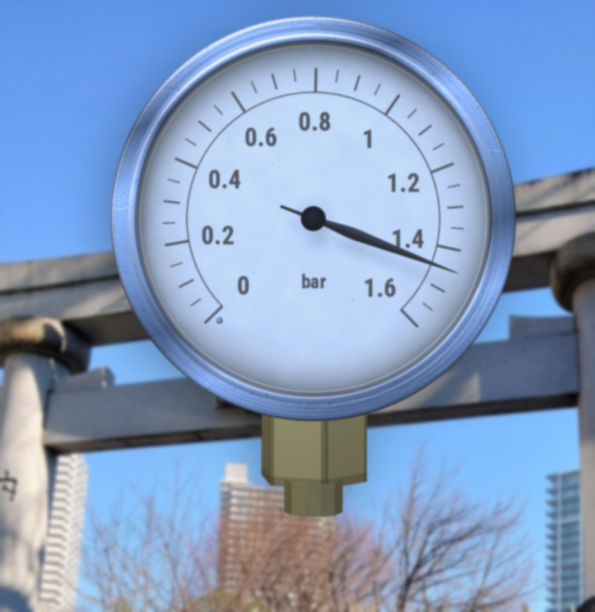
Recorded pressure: 1.45 bar
